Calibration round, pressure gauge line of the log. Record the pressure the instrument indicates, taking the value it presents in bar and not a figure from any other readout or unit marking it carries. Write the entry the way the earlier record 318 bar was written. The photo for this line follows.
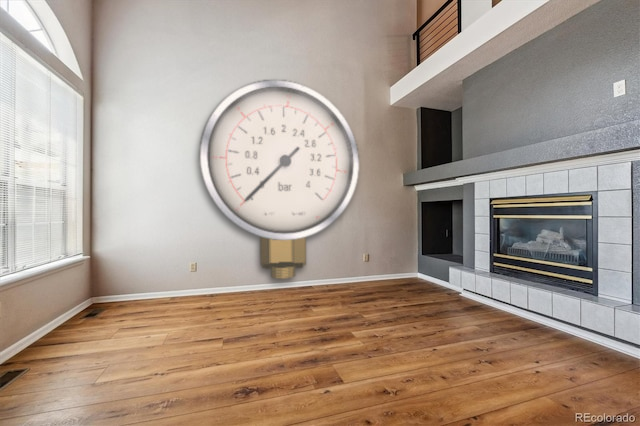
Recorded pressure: 0 bar
